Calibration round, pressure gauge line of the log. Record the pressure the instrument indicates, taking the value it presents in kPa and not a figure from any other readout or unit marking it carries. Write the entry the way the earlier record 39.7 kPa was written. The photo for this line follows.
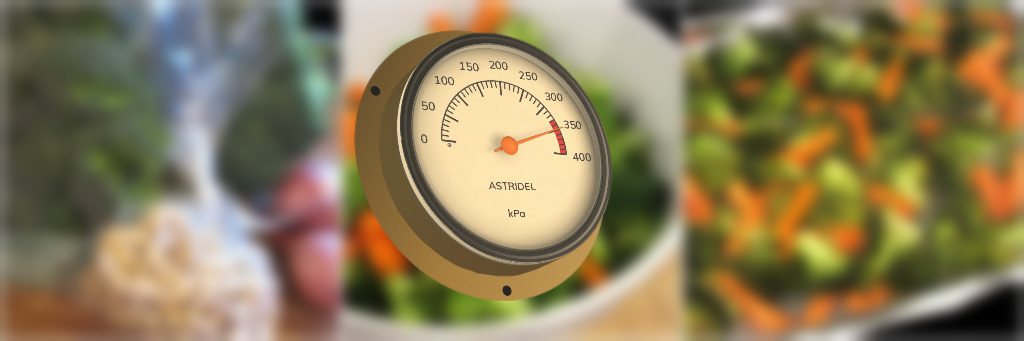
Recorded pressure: 350 kPa
